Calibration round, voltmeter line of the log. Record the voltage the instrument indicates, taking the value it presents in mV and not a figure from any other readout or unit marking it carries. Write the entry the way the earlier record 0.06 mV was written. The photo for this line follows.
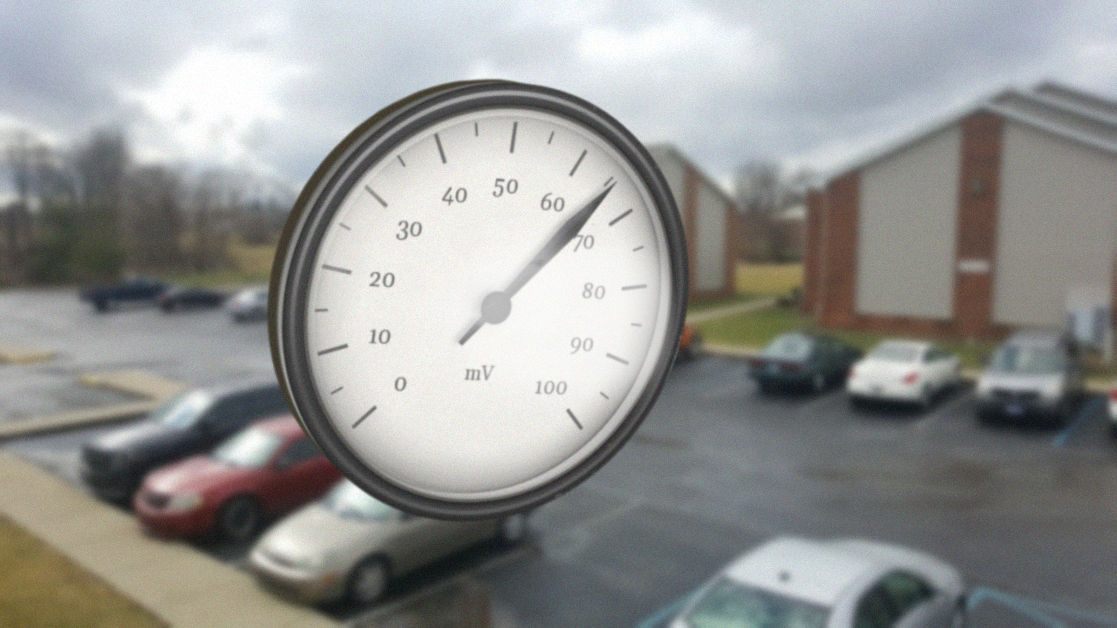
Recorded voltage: 65 mV
